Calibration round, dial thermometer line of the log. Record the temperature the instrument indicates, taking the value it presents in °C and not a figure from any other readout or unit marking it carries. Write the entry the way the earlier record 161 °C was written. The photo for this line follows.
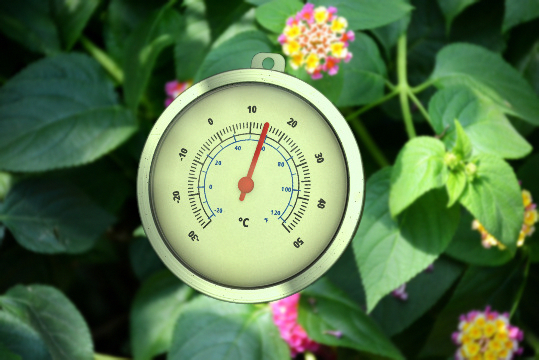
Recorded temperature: 15 °C
